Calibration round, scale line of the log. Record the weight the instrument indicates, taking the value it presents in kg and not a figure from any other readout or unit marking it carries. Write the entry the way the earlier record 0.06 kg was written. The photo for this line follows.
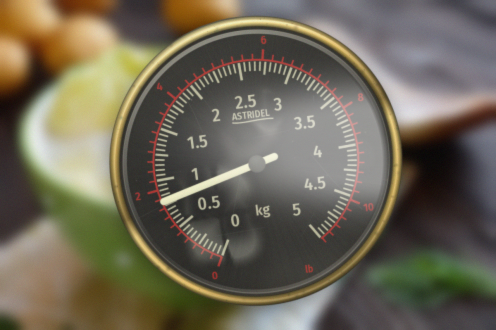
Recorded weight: 0.8 kg
